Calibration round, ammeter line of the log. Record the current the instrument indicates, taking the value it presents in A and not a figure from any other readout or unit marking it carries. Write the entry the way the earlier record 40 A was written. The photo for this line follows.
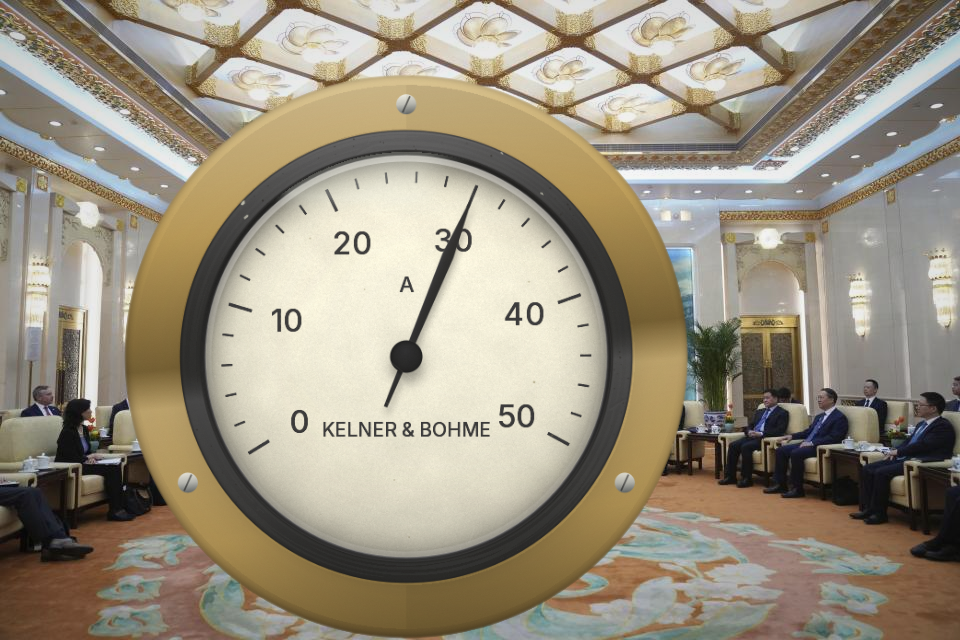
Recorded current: 30 A
